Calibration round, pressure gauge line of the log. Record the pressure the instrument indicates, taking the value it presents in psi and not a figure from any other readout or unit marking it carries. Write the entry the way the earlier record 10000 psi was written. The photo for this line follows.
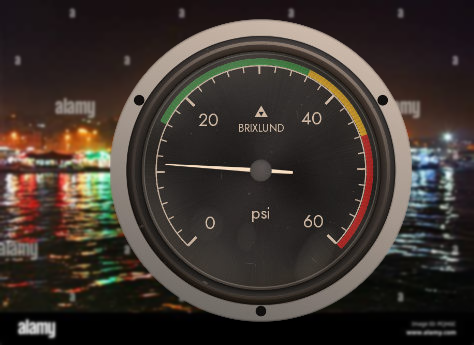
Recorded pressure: 11 psi
